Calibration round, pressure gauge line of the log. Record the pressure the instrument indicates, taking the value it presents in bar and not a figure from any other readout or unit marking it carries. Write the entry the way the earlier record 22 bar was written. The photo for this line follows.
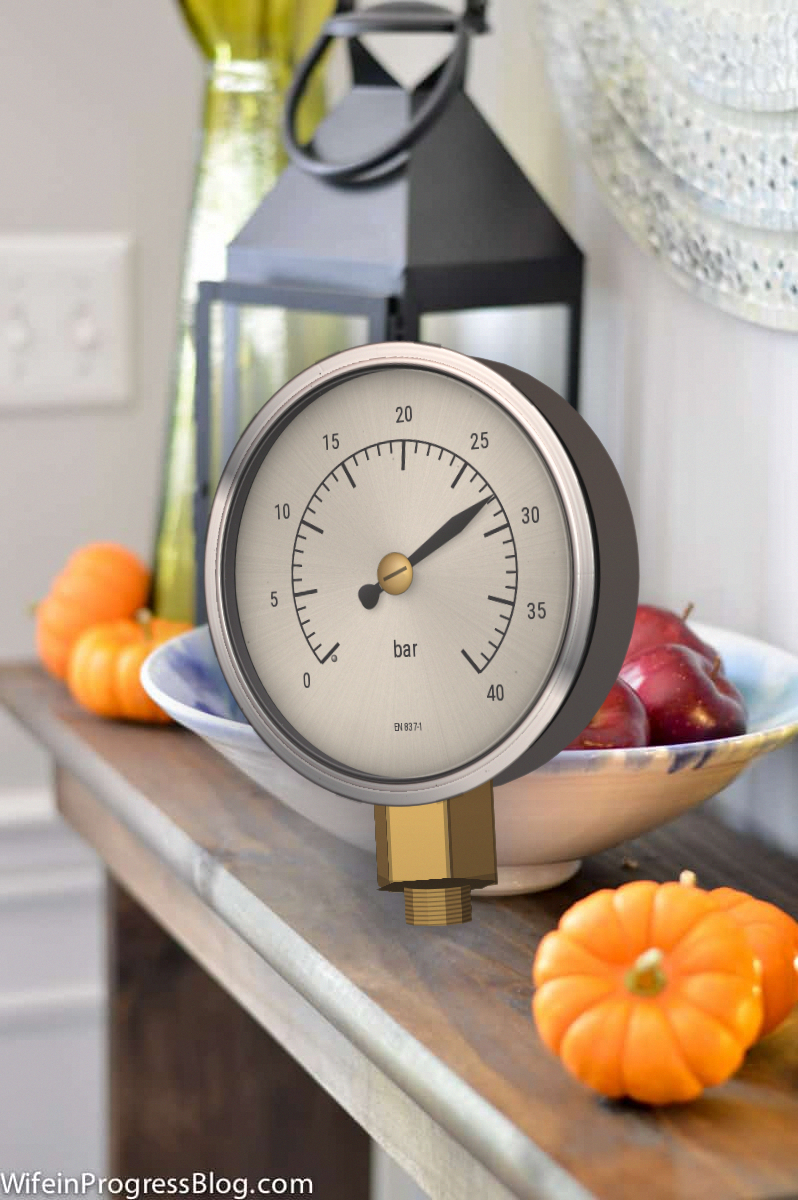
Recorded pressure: 28 bar
